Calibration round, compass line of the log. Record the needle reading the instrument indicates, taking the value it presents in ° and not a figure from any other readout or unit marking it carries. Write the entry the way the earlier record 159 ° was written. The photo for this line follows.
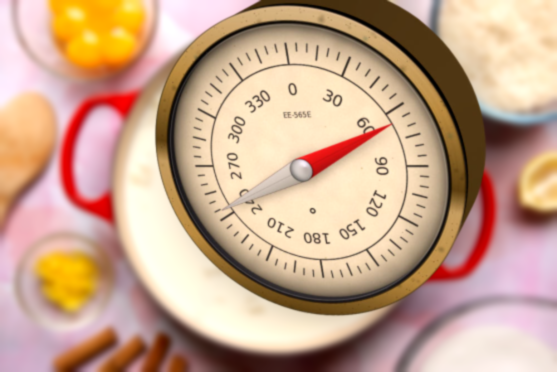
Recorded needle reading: 65 °
